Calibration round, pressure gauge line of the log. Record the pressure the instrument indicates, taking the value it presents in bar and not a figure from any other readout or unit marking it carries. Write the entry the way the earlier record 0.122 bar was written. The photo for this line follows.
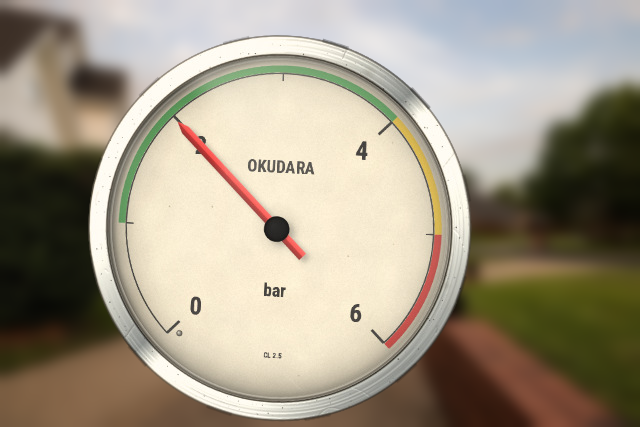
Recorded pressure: 2 bar
